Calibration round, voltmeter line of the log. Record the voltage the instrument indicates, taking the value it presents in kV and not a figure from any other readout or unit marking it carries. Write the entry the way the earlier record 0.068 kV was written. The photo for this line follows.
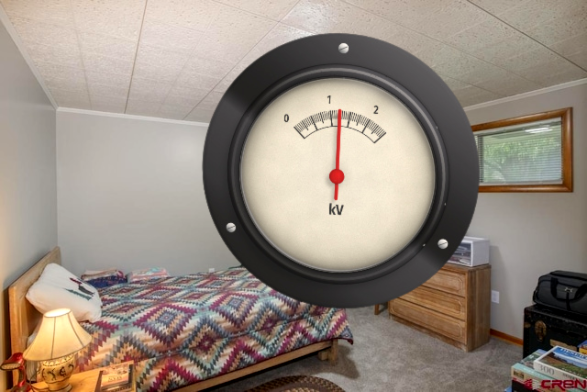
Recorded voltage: 1.25 kV
